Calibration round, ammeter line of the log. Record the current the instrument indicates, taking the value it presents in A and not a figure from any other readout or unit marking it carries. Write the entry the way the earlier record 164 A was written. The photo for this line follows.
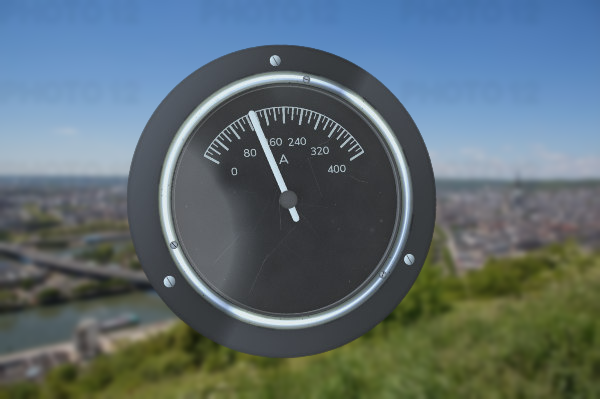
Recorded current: 130 A
